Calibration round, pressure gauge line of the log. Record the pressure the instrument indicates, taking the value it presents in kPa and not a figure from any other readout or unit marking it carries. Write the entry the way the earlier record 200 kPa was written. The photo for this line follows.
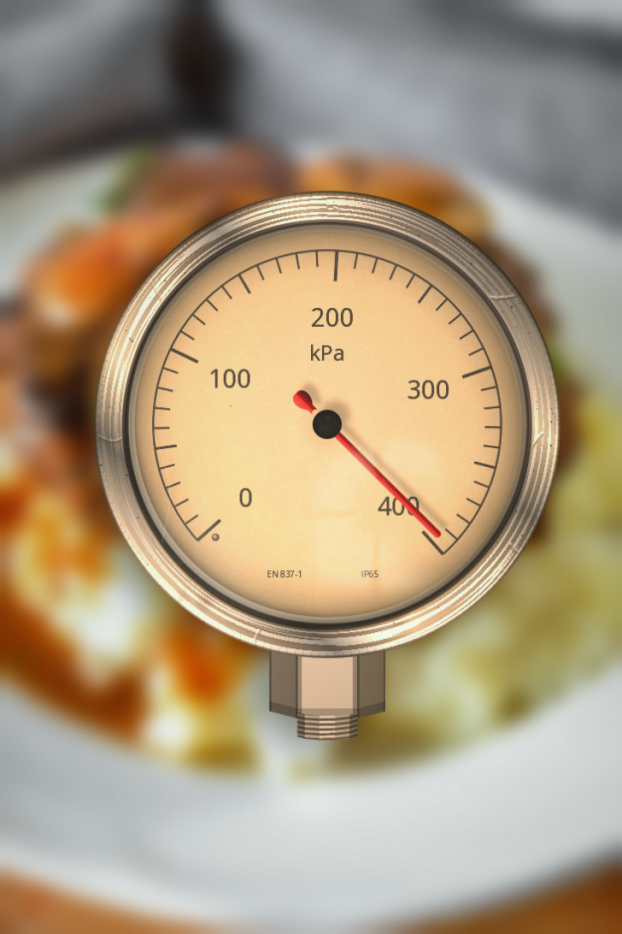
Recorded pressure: 395 kPa
